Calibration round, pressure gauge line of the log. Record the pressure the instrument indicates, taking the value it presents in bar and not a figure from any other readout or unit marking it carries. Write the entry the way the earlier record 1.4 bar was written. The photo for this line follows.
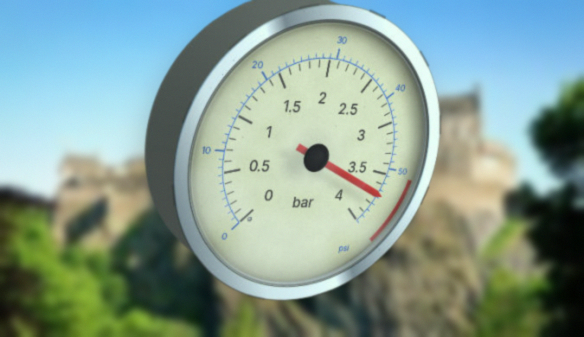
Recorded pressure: 3.7 bar
